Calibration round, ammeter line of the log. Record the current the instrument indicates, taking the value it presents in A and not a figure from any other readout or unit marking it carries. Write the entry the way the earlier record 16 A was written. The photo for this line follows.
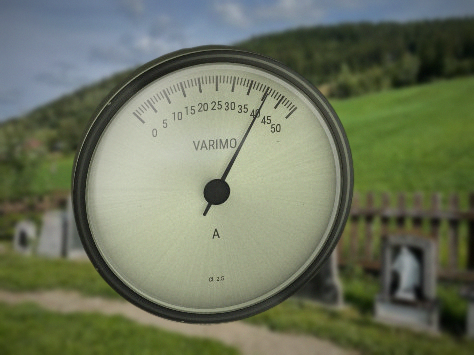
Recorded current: 40 A
